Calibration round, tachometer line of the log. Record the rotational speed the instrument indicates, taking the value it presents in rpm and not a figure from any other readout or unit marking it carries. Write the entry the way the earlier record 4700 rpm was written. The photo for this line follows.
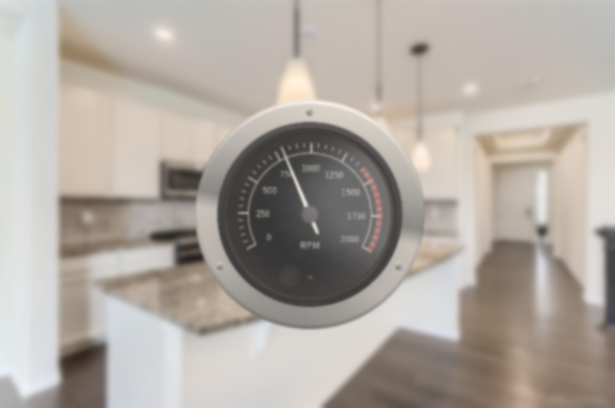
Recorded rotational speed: 800 rpm
